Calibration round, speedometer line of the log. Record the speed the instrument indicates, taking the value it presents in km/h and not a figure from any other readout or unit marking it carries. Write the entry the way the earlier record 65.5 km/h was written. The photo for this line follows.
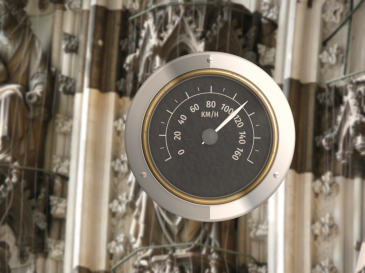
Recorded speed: 110 km/h
